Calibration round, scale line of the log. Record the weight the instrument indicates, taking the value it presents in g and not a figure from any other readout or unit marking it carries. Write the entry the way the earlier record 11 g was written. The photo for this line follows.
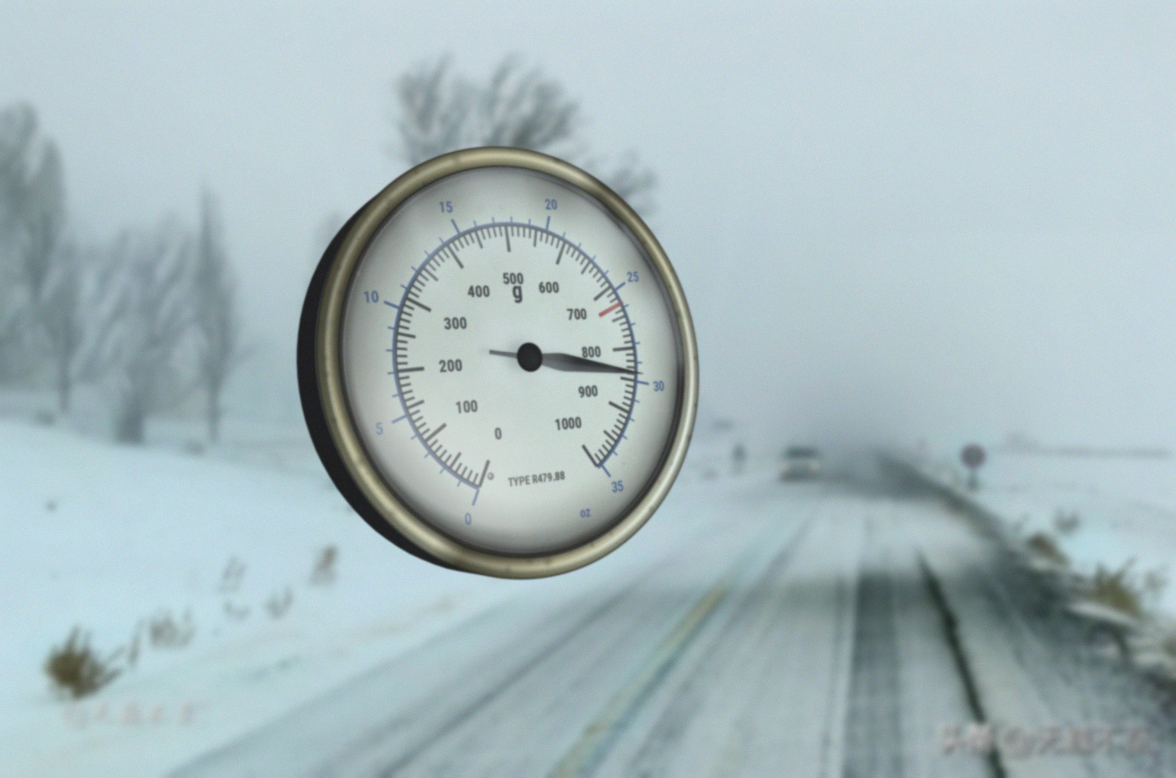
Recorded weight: 840 g
